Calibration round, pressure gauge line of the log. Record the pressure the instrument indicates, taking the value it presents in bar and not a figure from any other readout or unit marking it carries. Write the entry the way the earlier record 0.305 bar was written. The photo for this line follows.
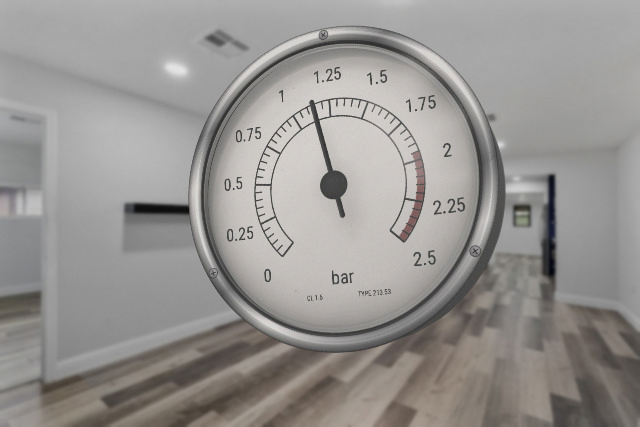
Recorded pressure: 1.15 bar
